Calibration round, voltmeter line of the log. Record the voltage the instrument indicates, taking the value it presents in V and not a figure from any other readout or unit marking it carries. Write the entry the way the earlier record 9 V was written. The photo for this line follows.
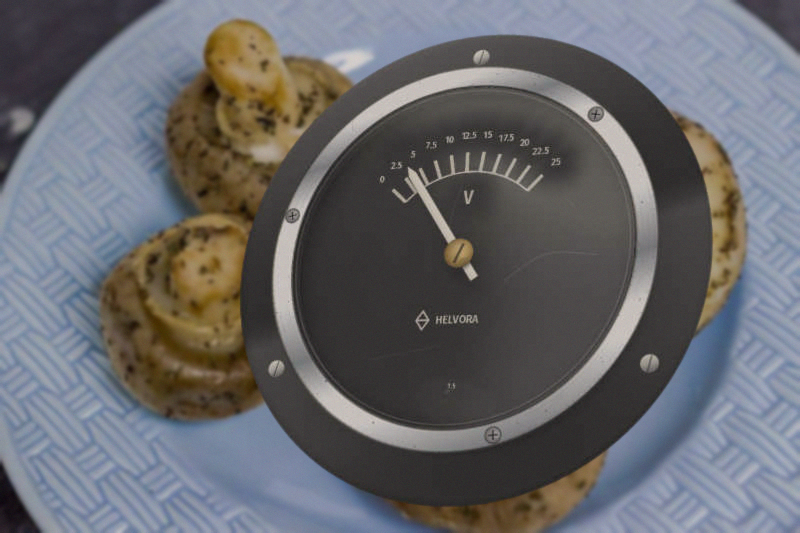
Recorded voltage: 3.75 V
